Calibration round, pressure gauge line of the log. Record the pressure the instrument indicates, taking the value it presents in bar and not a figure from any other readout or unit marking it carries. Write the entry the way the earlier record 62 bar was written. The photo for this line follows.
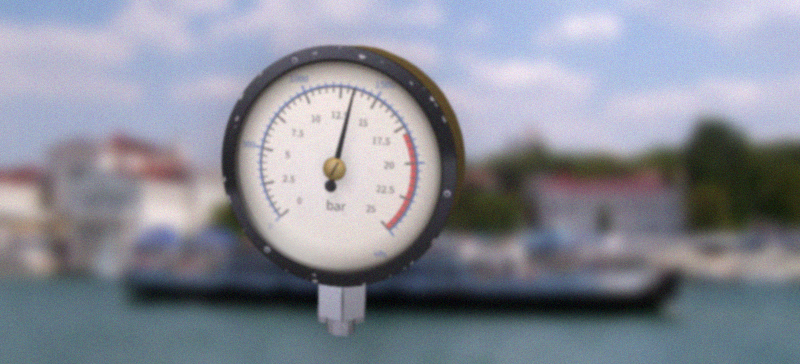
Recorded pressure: 13.5 bar
